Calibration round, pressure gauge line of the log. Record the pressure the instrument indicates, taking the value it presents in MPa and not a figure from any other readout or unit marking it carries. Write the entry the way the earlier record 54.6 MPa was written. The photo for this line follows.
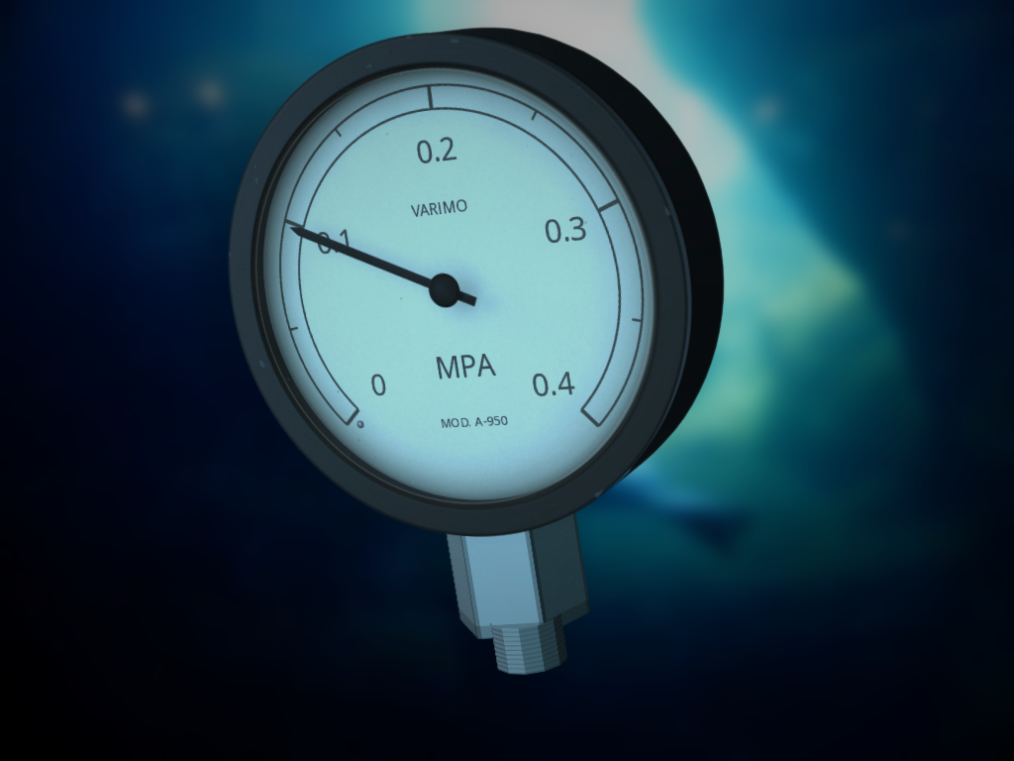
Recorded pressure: 0.1 MPa
